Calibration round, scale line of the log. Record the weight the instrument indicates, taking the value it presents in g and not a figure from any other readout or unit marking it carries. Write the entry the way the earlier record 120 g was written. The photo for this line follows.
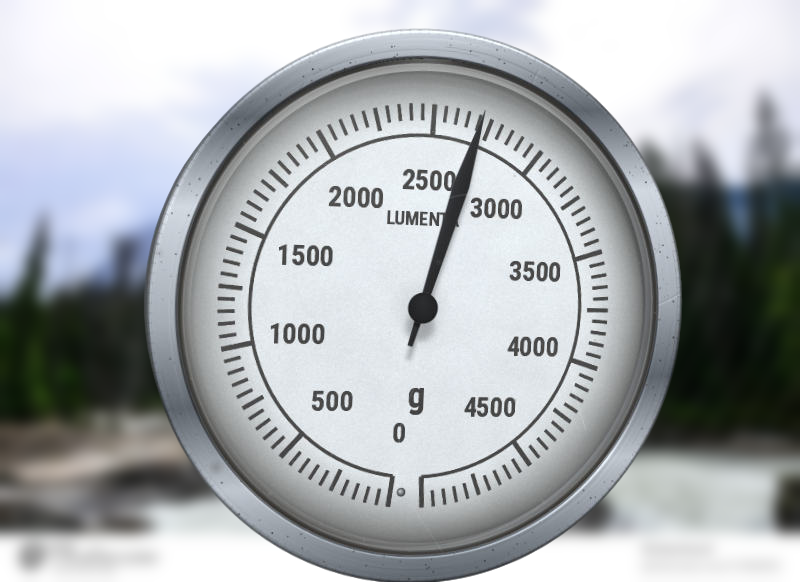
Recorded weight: 2700 g
